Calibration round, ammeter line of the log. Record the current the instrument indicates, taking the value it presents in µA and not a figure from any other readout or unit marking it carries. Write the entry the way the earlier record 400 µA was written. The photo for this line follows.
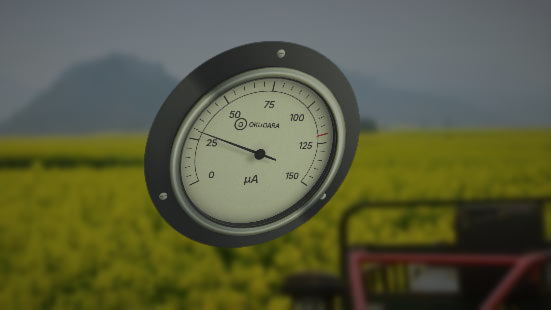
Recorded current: 30 µA
